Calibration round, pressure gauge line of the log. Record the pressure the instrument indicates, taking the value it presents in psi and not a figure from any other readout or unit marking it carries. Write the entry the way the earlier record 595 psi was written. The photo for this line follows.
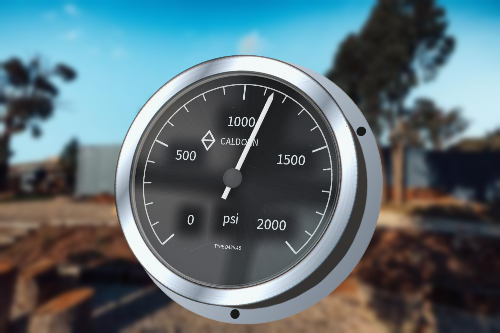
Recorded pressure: 1150 psi
